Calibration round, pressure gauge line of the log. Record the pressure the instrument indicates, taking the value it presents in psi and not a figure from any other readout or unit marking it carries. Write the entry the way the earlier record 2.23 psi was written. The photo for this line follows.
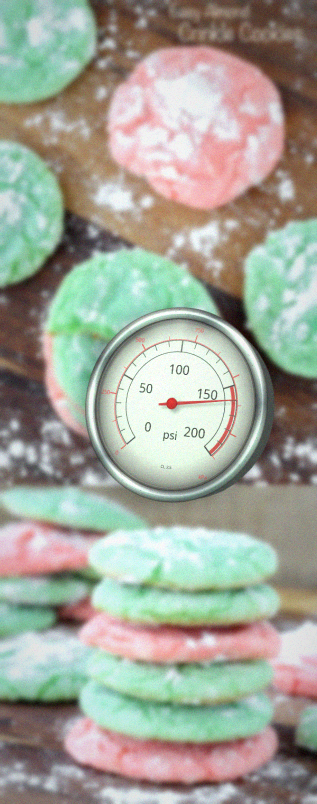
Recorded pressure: 160 psi
